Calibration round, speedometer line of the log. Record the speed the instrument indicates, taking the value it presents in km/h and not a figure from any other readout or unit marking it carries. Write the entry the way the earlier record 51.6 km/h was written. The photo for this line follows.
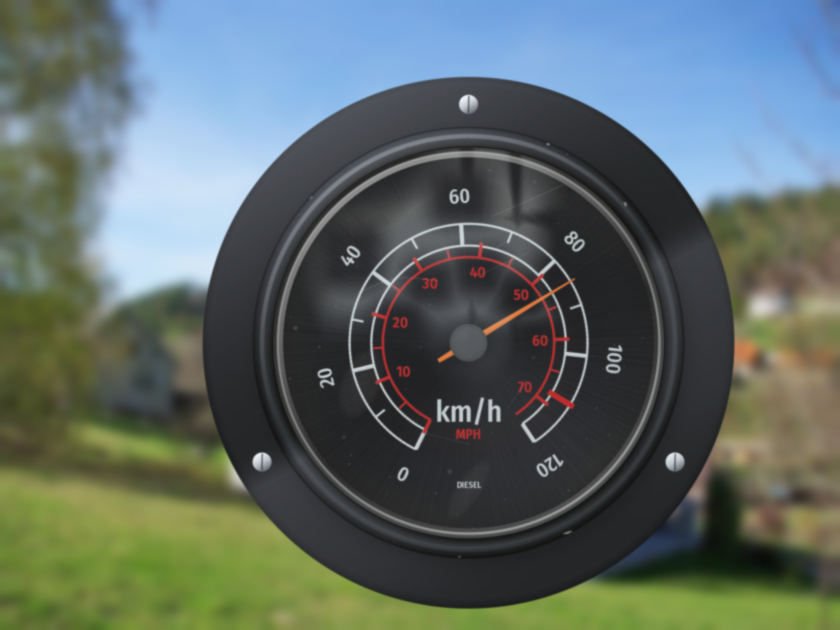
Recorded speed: 85 km/h
